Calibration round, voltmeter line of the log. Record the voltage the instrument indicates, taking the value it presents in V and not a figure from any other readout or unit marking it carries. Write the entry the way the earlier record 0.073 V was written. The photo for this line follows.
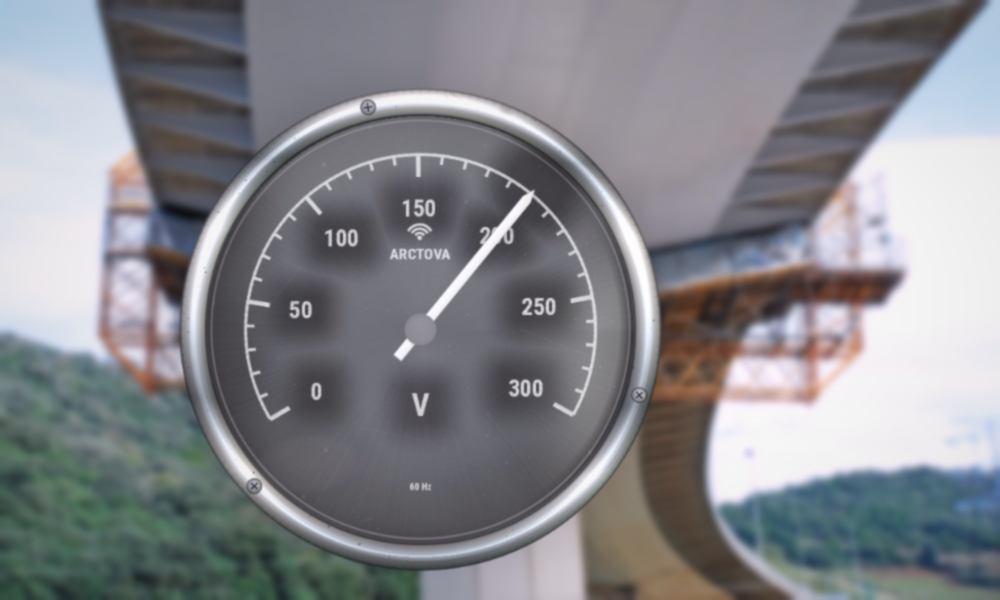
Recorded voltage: 200 V
